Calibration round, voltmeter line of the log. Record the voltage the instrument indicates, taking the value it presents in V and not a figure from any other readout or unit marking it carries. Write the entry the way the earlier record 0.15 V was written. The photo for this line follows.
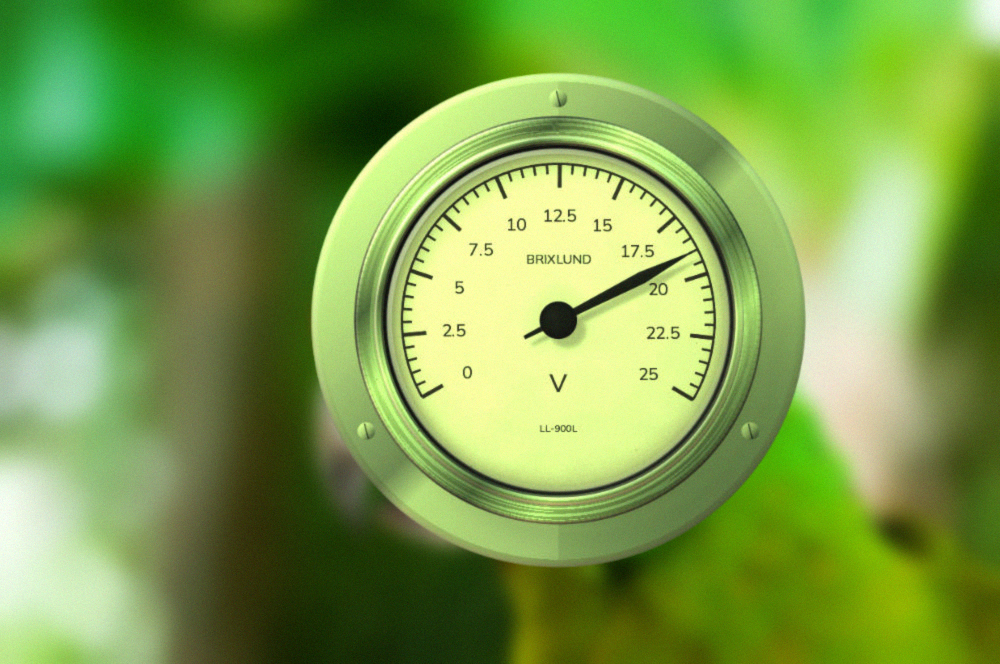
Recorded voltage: 19 V
